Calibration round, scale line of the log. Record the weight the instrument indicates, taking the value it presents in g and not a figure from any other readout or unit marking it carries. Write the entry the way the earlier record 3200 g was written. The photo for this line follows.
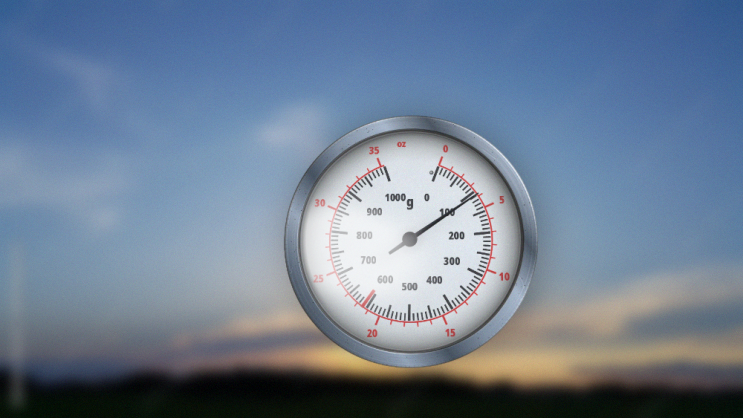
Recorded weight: 110 g
